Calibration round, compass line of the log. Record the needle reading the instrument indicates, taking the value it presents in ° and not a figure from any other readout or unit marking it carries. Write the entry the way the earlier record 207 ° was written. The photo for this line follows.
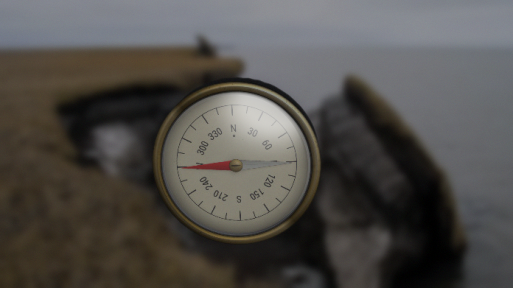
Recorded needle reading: 270 °
